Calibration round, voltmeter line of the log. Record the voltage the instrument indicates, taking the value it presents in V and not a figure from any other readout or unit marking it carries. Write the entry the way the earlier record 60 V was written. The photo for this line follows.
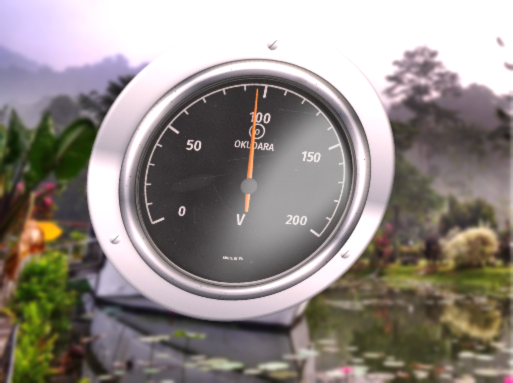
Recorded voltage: 95 V
